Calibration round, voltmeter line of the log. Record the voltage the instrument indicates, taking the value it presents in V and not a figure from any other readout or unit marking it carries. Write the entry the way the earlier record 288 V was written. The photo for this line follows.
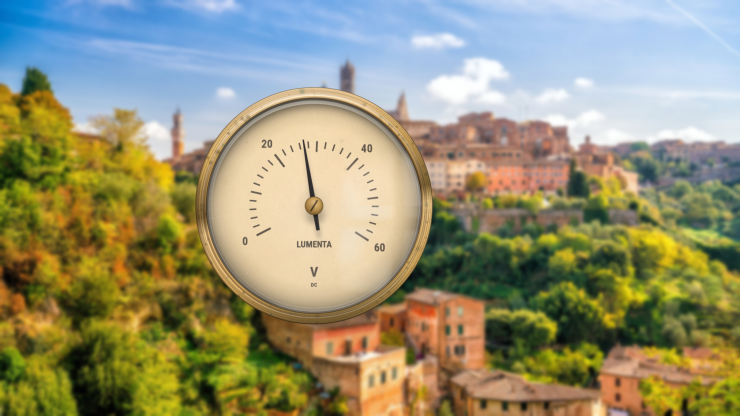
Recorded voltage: 27 V
